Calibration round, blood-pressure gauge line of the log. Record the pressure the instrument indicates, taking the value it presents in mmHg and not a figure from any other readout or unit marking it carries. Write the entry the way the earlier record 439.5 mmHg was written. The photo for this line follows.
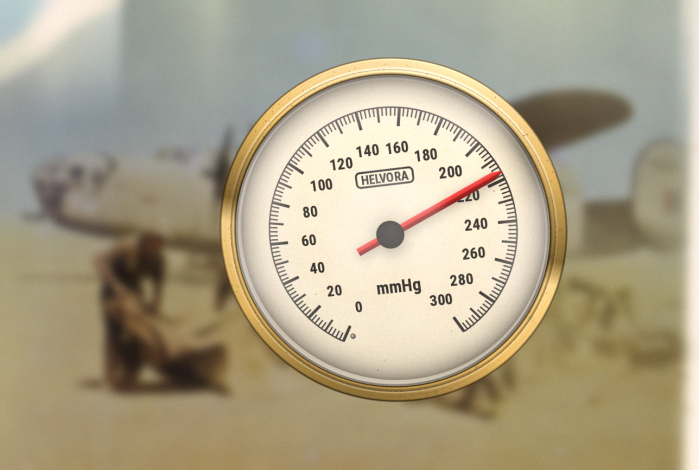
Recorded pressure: 216 mmHg
